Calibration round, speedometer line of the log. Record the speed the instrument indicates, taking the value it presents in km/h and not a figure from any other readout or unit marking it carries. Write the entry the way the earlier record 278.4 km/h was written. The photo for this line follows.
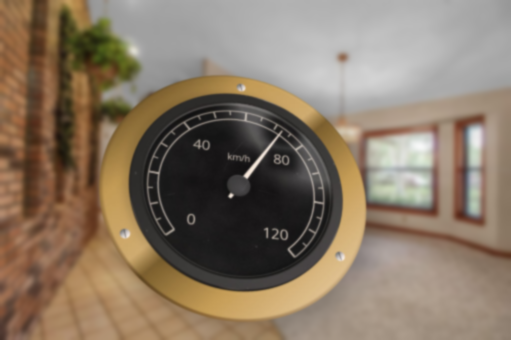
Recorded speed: 72.5 km/h
